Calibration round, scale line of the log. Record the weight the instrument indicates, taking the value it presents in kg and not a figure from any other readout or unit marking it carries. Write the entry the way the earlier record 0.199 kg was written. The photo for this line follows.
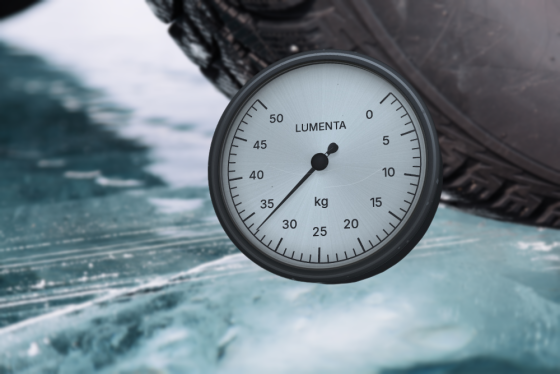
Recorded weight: 33 kg
